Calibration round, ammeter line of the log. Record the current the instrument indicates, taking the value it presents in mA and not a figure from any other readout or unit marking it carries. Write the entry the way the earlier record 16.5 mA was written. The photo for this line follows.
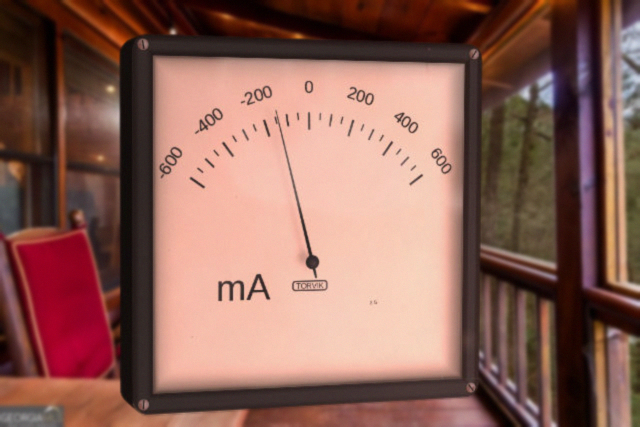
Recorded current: -150 mA
